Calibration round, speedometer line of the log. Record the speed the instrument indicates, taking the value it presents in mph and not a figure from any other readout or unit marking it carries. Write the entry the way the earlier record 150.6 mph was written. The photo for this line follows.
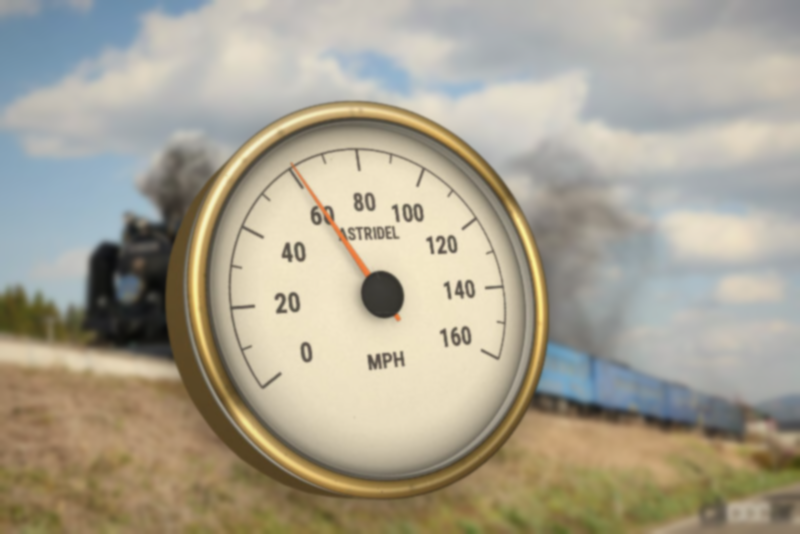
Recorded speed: 60 mph
